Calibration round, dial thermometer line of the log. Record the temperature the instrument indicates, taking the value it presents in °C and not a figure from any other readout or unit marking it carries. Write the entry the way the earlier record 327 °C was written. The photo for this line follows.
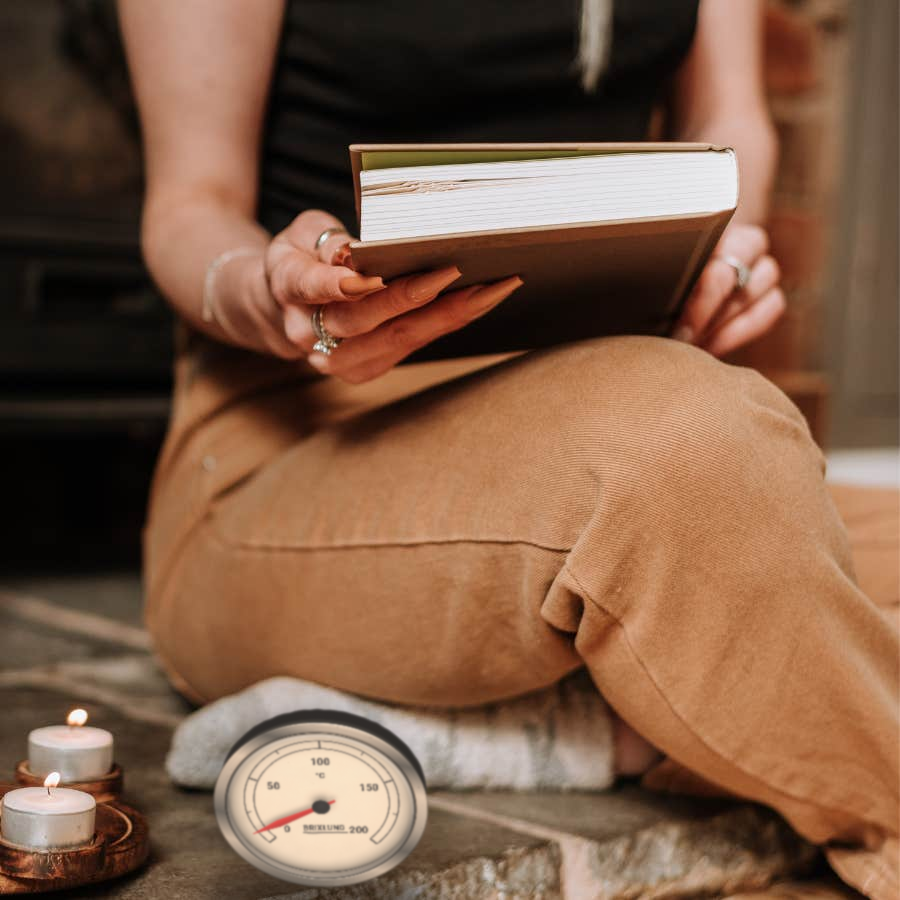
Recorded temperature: 12.5 °C
